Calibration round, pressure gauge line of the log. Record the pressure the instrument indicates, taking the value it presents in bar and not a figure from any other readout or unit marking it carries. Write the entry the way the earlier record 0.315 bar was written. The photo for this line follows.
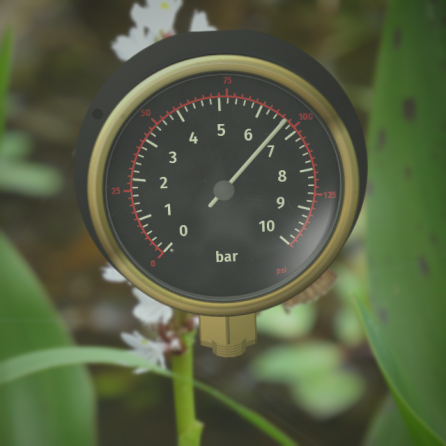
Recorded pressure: 6.6 bar
